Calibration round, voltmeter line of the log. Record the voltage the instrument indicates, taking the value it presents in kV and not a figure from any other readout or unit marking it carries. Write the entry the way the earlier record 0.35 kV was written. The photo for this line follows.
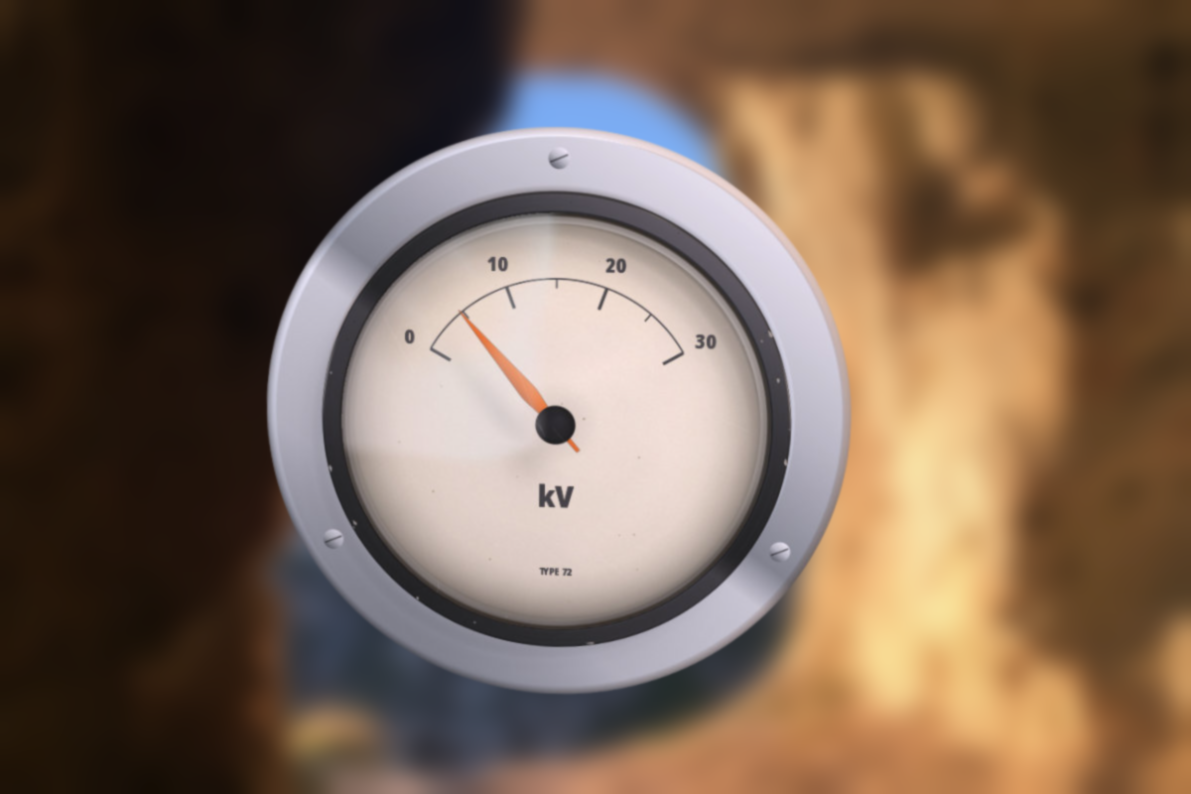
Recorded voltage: 5 kV
